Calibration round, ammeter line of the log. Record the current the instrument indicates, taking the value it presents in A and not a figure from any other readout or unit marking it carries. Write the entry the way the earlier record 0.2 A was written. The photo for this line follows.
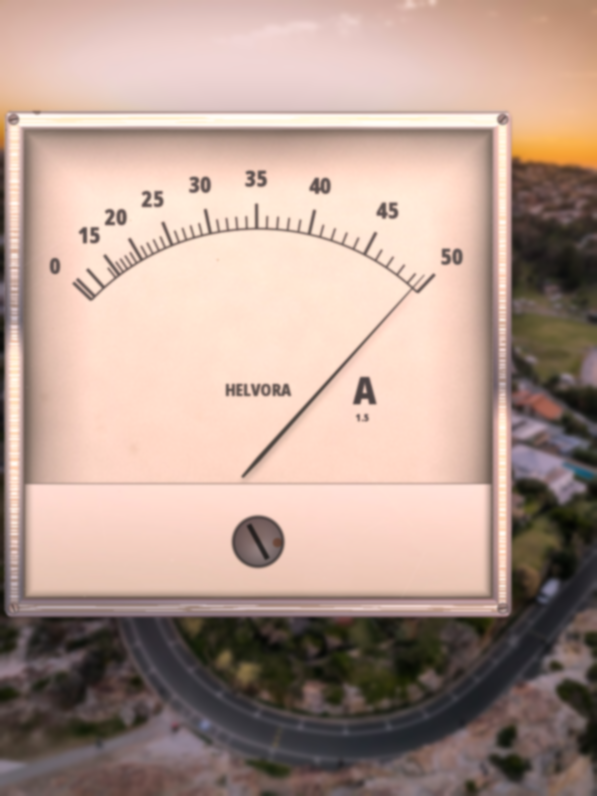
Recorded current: 49.5 A
